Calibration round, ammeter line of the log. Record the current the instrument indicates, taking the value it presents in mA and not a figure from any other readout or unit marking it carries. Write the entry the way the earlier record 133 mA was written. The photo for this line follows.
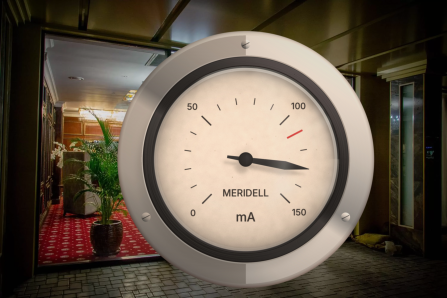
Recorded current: 130 mA
